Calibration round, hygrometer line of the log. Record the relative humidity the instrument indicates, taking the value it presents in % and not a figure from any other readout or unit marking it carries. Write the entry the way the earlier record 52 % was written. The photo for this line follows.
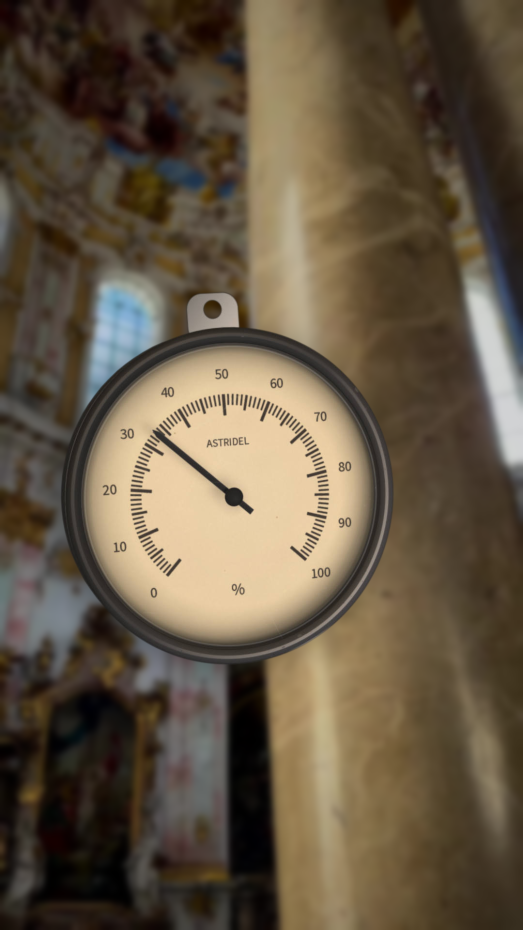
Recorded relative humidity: 33 %
